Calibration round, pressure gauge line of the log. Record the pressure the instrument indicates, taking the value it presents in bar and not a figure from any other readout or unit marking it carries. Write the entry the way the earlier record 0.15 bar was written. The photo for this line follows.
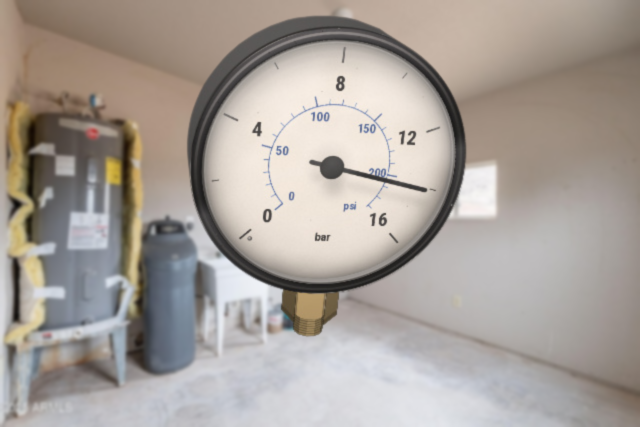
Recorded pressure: 14 bar
